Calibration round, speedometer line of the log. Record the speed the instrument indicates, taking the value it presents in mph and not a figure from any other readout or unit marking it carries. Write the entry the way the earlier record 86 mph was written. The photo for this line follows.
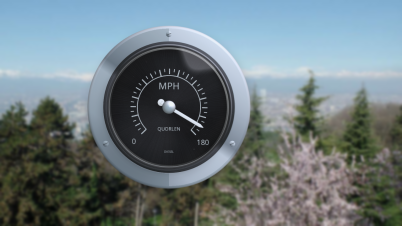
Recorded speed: 170 mph
